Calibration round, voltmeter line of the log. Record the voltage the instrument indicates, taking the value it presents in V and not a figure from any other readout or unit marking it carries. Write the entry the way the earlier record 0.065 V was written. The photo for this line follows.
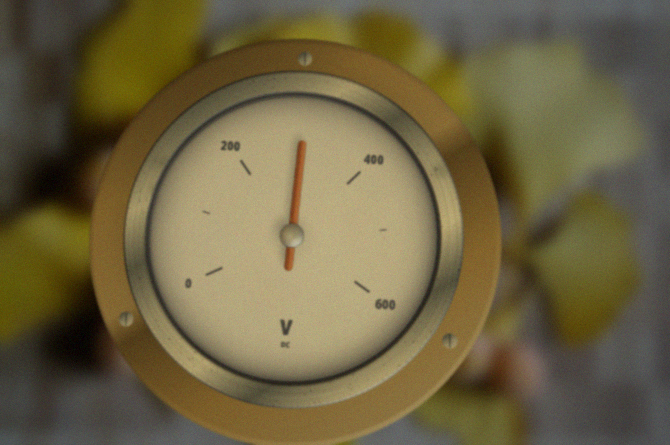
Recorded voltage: 300 V
